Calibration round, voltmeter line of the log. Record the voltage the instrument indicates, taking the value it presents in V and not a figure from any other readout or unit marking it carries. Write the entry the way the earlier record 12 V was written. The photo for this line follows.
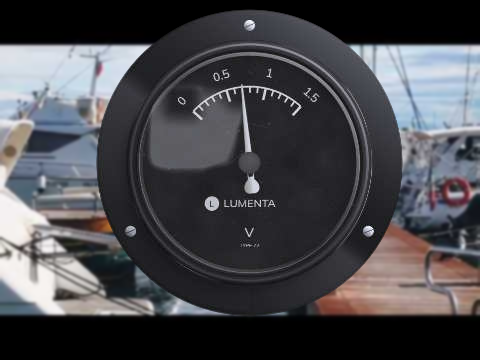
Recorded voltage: 0.7 V
